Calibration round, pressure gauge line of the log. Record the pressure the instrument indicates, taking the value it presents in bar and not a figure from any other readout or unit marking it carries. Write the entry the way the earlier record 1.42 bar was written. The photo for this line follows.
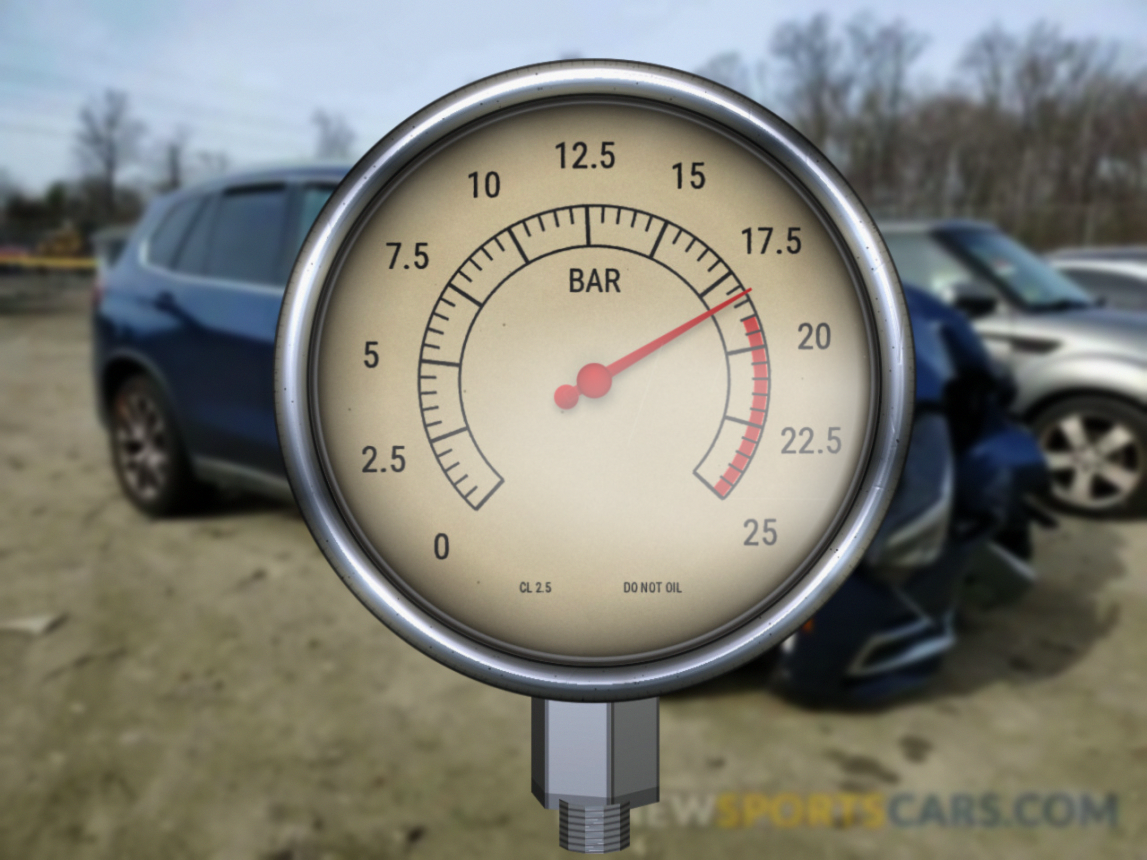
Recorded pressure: 18.25 bar
